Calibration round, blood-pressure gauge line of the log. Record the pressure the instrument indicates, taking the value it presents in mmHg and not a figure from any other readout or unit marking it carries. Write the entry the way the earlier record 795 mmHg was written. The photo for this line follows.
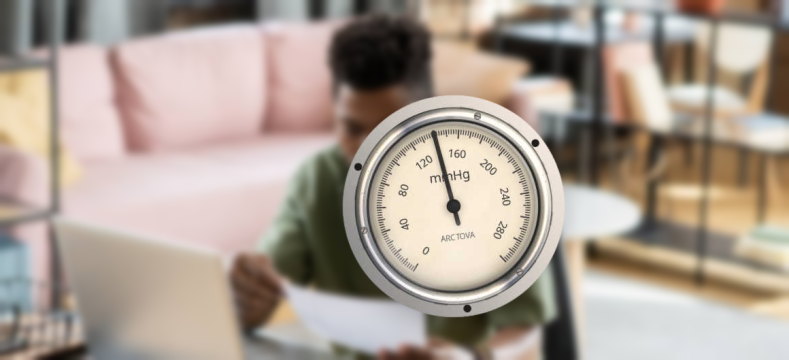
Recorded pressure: 140 mmHg
